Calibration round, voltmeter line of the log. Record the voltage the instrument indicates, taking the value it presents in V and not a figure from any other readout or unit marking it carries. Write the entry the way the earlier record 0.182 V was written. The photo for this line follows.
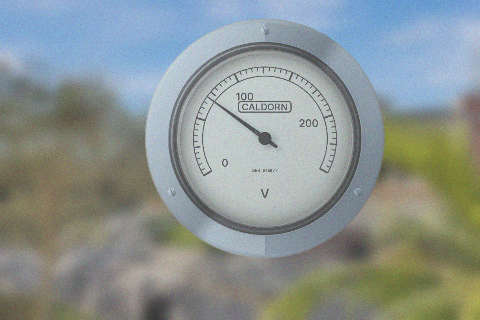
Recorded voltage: 70 V
